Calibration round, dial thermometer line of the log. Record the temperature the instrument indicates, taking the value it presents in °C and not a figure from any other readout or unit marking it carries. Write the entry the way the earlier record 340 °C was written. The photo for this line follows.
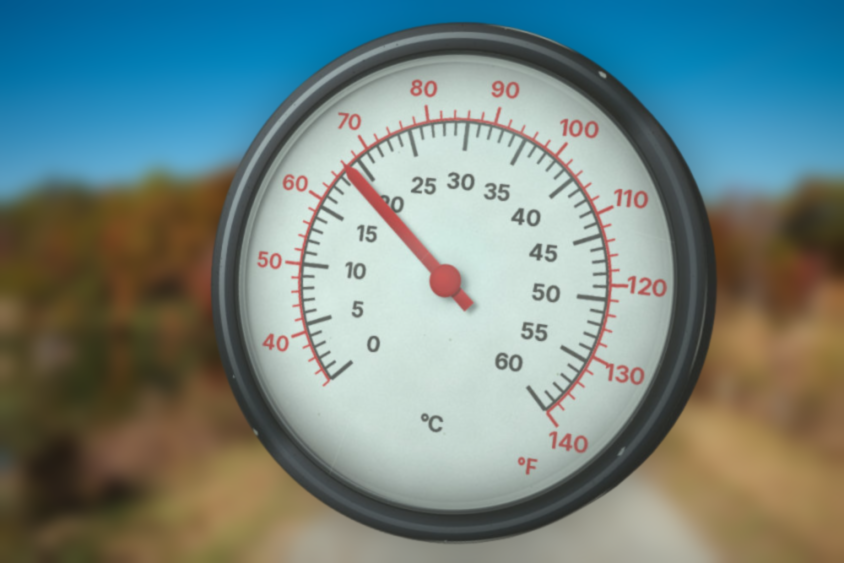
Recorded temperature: 19 °C
